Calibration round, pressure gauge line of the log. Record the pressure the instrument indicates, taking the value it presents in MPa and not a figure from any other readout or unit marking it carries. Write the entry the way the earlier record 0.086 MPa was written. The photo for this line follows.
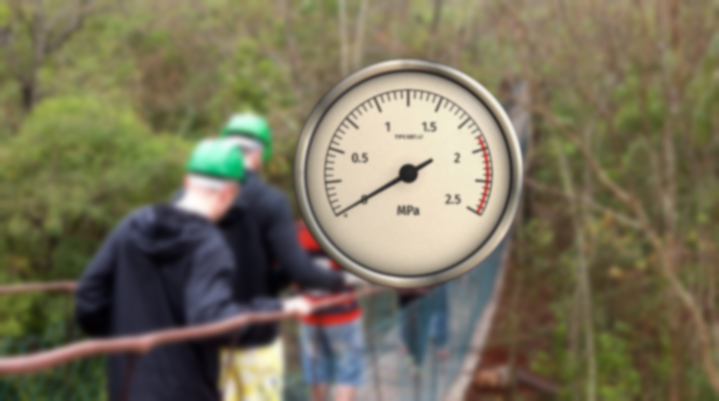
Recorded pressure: 0 MPa
